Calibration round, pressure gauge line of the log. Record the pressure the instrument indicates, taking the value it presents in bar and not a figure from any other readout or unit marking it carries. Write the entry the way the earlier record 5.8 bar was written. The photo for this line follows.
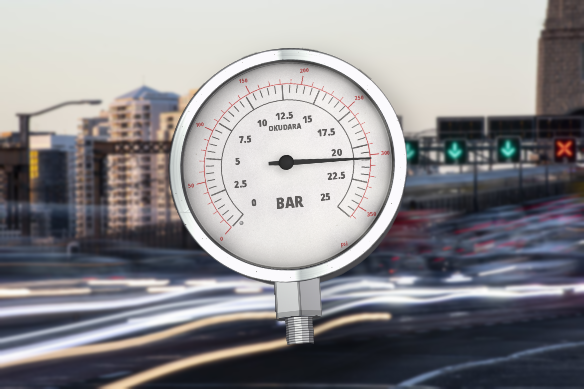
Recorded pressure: 21 bar
